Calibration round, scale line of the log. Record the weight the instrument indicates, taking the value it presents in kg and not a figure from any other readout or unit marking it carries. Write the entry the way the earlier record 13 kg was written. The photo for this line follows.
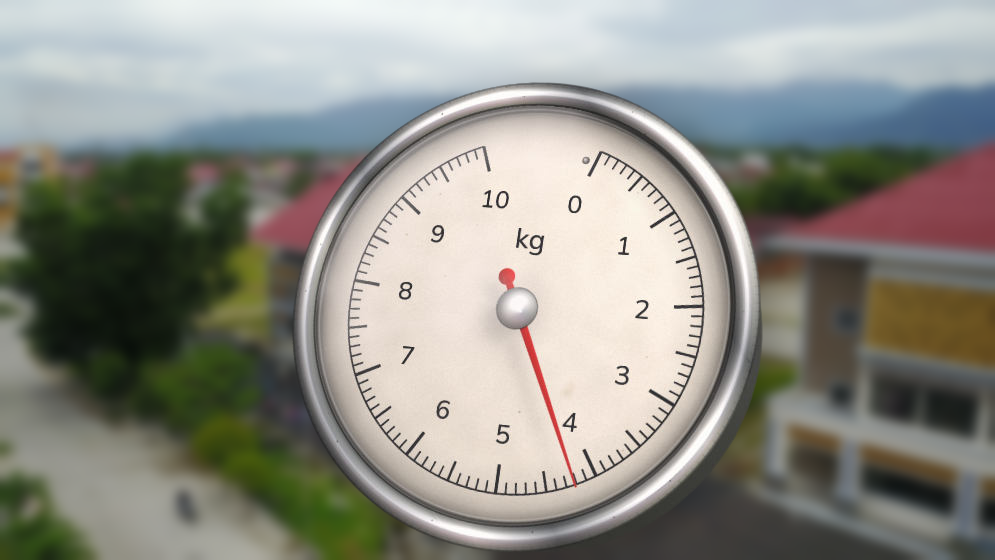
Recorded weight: 4.2 kg
